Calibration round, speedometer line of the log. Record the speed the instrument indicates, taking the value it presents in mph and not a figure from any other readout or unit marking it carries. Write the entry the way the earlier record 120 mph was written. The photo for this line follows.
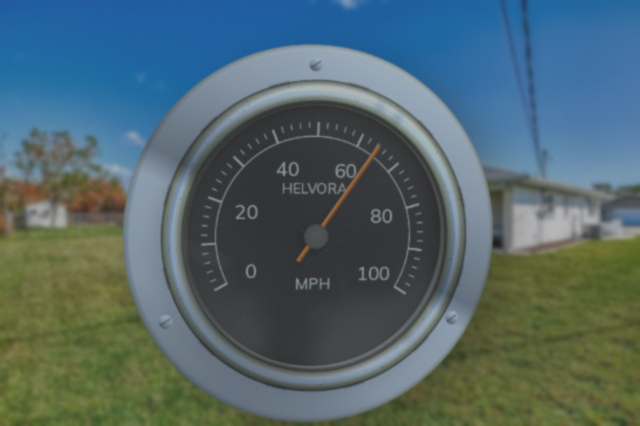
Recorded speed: 64 mph
